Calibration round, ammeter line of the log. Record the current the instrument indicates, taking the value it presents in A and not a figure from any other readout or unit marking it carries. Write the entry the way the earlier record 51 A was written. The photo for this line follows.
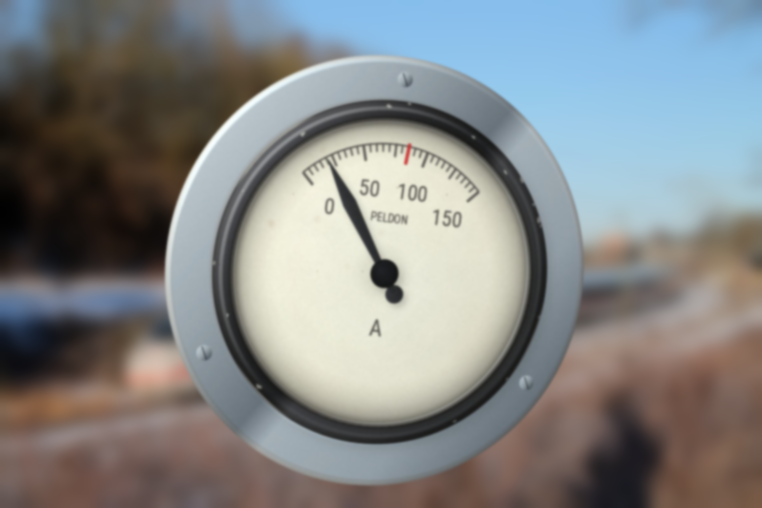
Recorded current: 20 A
